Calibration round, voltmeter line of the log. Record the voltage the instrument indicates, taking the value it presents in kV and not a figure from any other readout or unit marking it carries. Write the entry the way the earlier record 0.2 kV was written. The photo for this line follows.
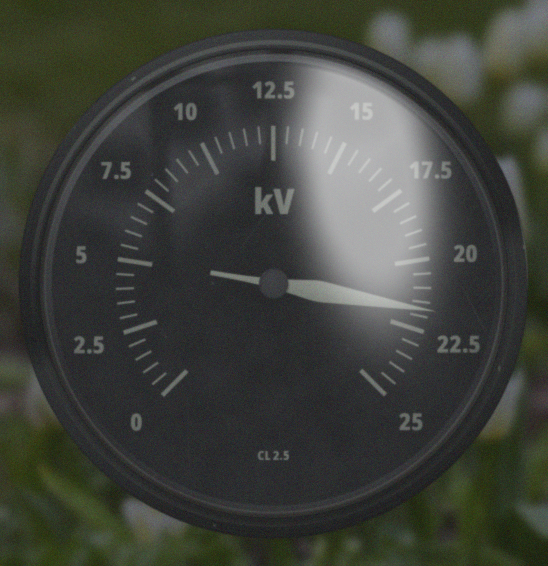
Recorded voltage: 21.75 kV
